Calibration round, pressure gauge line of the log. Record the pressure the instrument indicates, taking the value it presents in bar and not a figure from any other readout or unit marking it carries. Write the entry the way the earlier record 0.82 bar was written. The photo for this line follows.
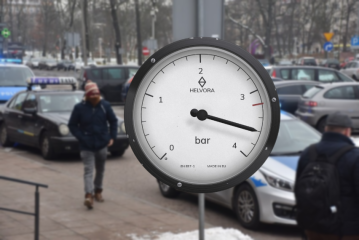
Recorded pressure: 3.6 bar
